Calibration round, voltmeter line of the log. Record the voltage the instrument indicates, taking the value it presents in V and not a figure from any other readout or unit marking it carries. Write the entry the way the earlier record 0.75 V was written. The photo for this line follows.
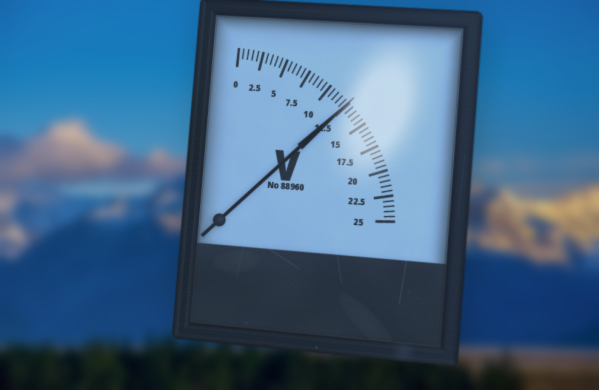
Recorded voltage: 12.5 V
